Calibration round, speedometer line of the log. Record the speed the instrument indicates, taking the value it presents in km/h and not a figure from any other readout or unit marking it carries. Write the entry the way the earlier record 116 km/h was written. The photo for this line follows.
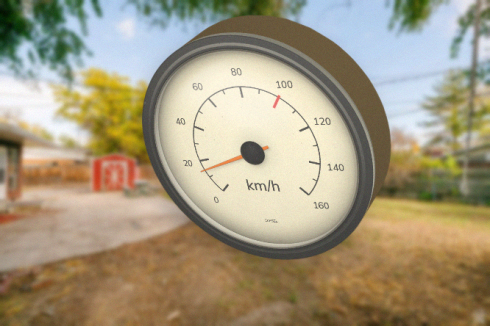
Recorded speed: 15 km/h
